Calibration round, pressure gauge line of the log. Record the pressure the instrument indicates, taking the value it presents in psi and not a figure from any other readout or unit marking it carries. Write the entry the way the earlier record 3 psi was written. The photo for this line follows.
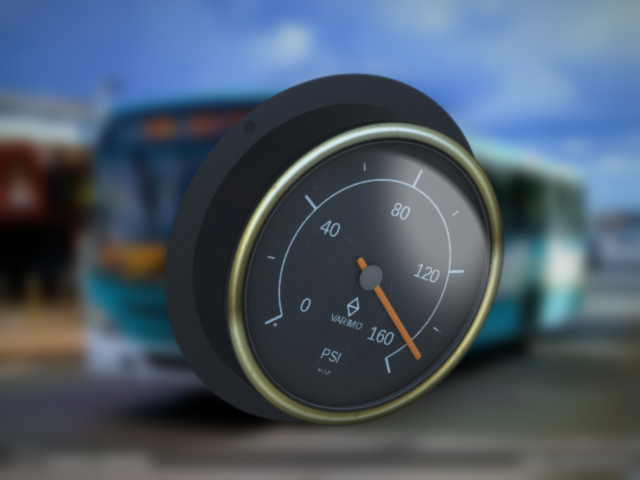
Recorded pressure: 150 psi
